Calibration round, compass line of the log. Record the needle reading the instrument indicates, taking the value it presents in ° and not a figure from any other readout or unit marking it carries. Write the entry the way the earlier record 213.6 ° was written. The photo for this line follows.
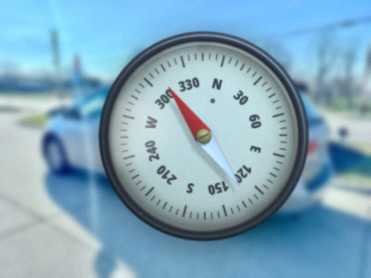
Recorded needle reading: 310 °
